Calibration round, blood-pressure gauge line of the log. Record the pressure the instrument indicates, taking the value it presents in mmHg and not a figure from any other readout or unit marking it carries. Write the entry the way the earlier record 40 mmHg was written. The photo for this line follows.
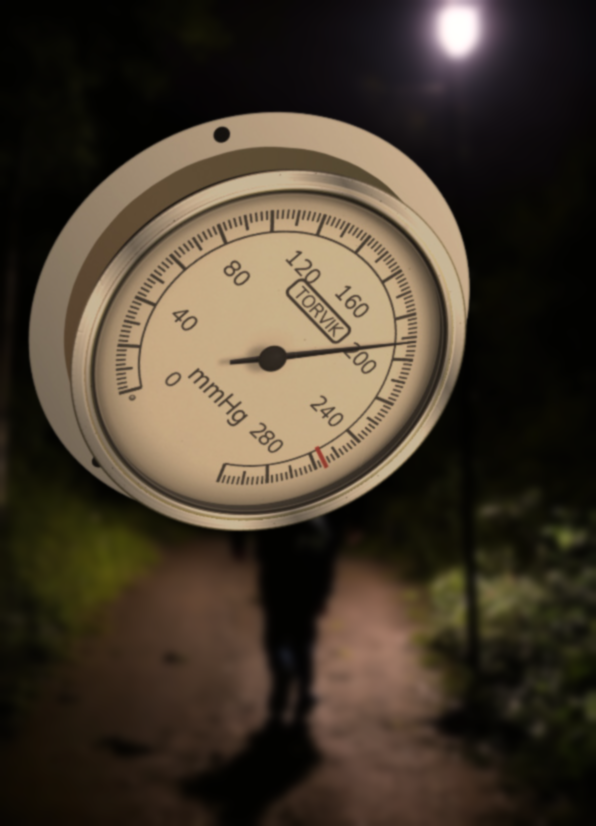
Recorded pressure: 190 mmHg
